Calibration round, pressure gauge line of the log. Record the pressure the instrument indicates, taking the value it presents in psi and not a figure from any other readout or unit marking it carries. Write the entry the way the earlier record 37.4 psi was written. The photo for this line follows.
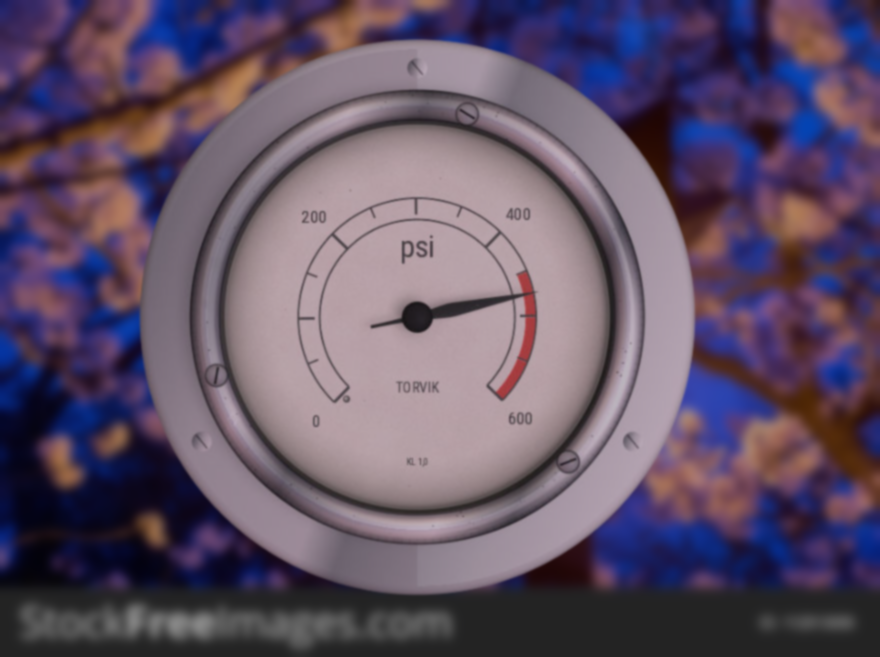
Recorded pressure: 475 psi
